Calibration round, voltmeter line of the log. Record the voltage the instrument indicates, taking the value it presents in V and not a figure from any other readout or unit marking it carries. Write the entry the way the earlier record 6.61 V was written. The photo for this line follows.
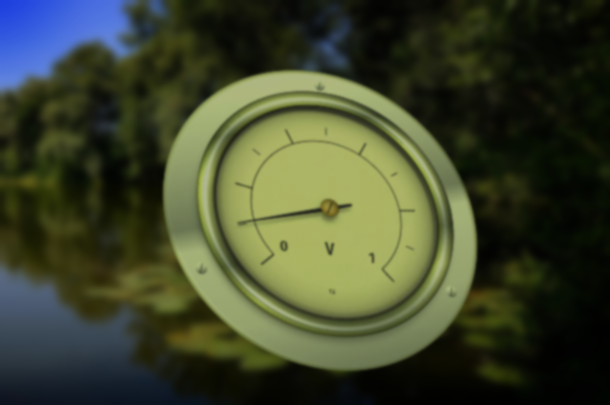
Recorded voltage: 0.1 V
